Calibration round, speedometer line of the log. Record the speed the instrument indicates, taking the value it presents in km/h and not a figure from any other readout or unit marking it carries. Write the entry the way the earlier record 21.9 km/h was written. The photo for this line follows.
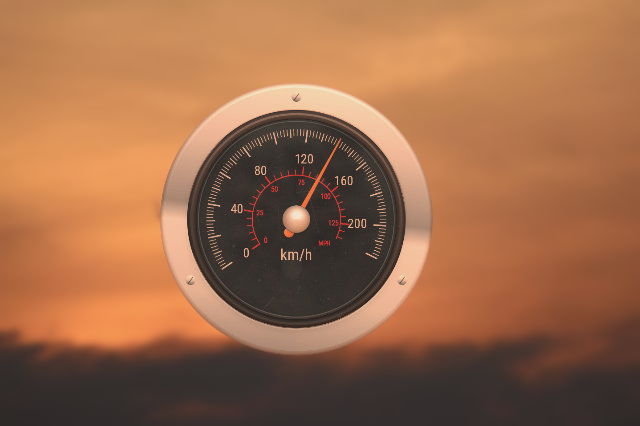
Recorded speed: 140 km/h
